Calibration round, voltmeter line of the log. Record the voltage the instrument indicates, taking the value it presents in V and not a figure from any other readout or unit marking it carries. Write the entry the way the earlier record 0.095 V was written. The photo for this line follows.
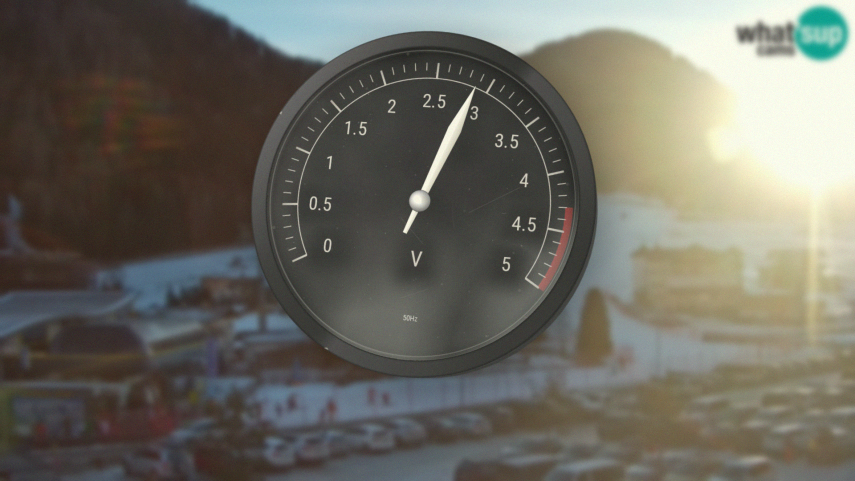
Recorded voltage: 2.9 V
